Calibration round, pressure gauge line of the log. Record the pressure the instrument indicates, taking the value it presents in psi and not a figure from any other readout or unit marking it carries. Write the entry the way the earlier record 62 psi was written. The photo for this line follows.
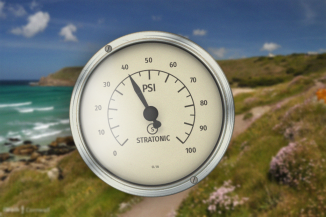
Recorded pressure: 40 psi
